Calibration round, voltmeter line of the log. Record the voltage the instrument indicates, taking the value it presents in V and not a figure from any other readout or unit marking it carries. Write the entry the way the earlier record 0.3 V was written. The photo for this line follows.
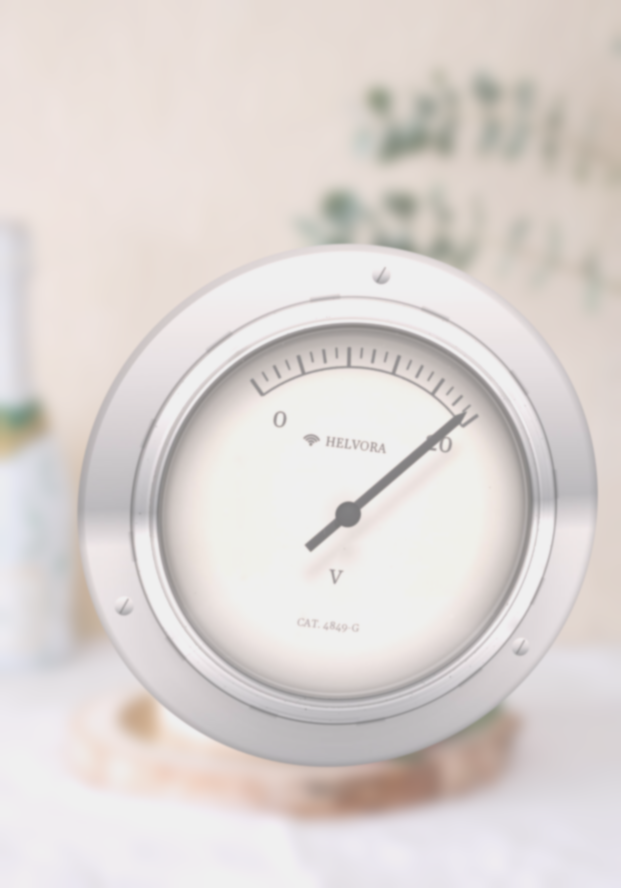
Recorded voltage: 19 V
